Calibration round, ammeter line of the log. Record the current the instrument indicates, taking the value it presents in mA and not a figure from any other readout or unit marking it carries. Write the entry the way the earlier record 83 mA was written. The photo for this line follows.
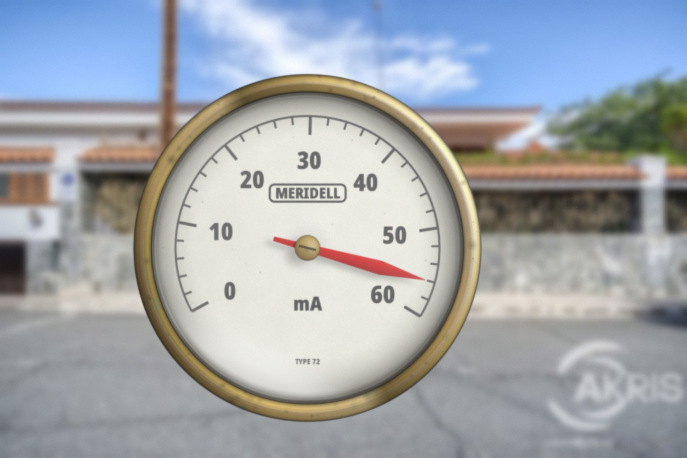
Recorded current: 56 mA
